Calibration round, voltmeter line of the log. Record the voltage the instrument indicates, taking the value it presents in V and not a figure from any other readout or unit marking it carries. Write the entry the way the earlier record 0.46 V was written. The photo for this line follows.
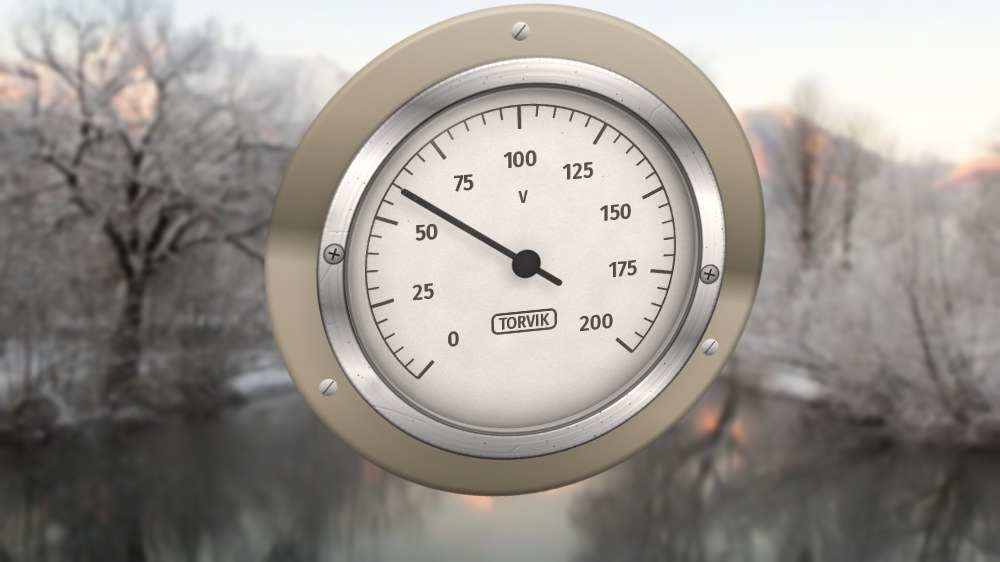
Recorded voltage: 60 V
